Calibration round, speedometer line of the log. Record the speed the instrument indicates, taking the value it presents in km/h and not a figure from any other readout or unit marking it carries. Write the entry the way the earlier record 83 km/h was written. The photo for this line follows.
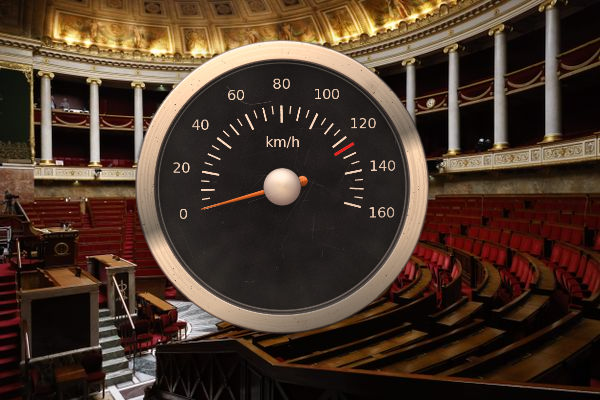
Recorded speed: 0 km/h
